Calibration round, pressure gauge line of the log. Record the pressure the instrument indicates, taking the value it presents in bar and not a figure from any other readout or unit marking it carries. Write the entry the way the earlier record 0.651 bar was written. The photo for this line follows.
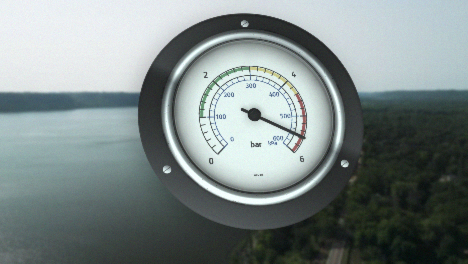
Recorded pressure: 5.6 bar
